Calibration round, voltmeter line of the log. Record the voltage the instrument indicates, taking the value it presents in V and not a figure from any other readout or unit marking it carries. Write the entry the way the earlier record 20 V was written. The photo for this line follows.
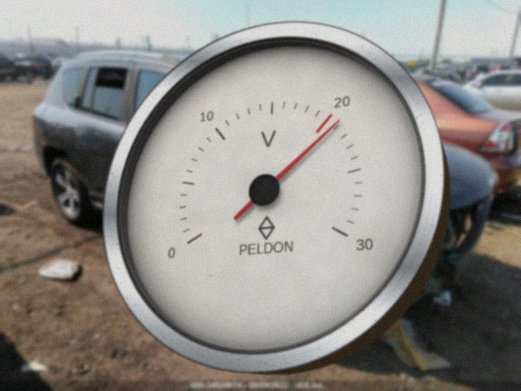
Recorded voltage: 21 V
